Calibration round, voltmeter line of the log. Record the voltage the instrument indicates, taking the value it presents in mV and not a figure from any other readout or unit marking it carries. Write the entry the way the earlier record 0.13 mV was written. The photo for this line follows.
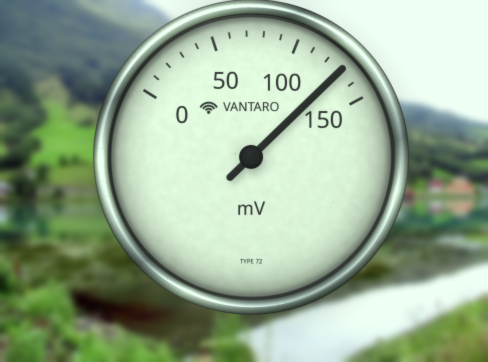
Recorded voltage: 130 mV
